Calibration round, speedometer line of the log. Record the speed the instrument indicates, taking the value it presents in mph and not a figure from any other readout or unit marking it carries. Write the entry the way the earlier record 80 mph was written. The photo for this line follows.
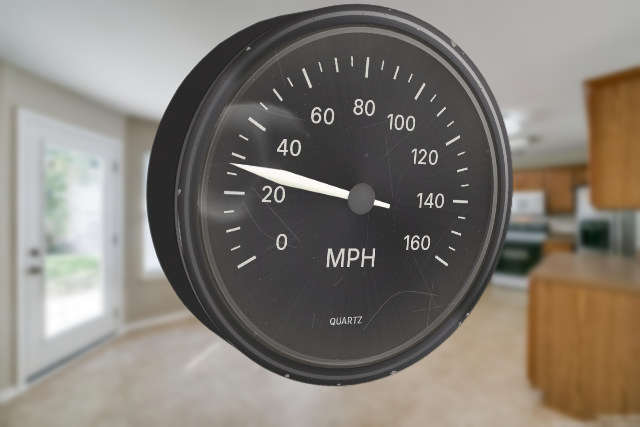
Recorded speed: 27.5 mph
